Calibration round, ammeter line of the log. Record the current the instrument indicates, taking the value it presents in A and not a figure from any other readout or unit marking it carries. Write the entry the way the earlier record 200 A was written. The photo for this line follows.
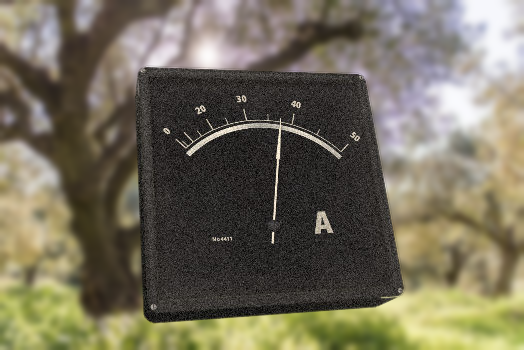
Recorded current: 37.5 A
